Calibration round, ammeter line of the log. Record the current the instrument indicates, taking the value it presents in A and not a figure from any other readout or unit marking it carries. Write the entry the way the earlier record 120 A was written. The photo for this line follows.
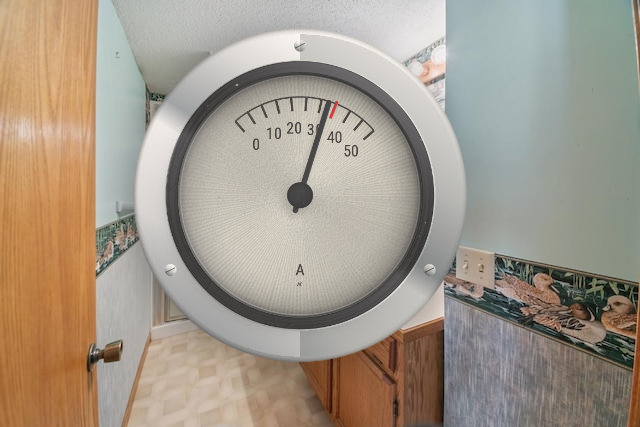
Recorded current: 32.5 A
